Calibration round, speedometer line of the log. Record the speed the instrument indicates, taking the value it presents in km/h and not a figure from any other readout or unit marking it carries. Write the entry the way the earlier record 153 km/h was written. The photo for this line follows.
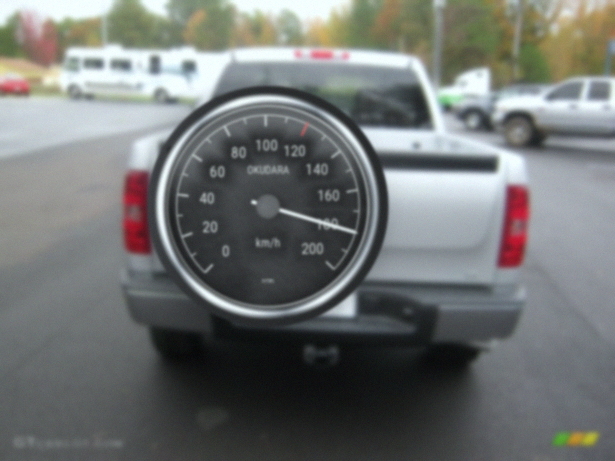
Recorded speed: 180 km/h
